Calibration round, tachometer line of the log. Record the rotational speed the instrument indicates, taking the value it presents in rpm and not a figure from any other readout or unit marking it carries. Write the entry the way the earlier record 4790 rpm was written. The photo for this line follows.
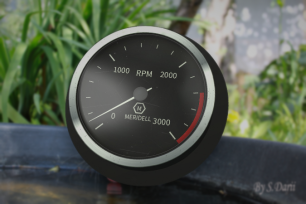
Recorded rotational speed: 100 rpm
